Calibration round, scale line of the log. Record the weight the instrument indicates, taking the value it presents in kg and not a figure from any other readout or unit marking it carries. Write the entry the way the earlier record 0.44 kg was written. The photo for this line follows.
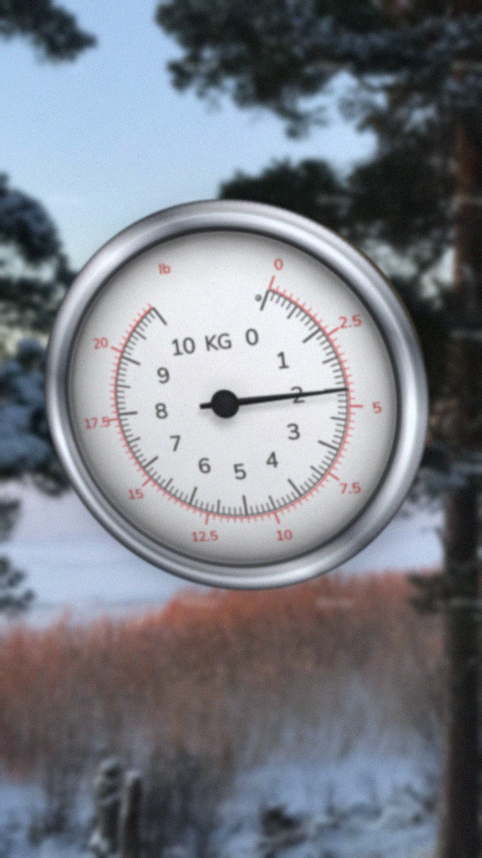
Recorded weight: 2 kg
